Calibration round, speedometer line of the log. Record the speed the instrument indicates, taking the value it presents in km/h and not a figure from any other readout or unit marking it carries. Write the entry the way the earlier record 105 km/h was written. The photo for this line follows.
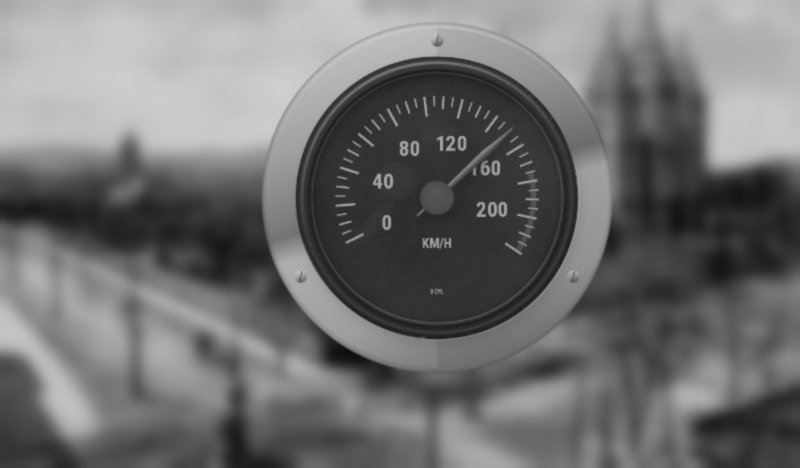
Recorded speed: 150 km/h
